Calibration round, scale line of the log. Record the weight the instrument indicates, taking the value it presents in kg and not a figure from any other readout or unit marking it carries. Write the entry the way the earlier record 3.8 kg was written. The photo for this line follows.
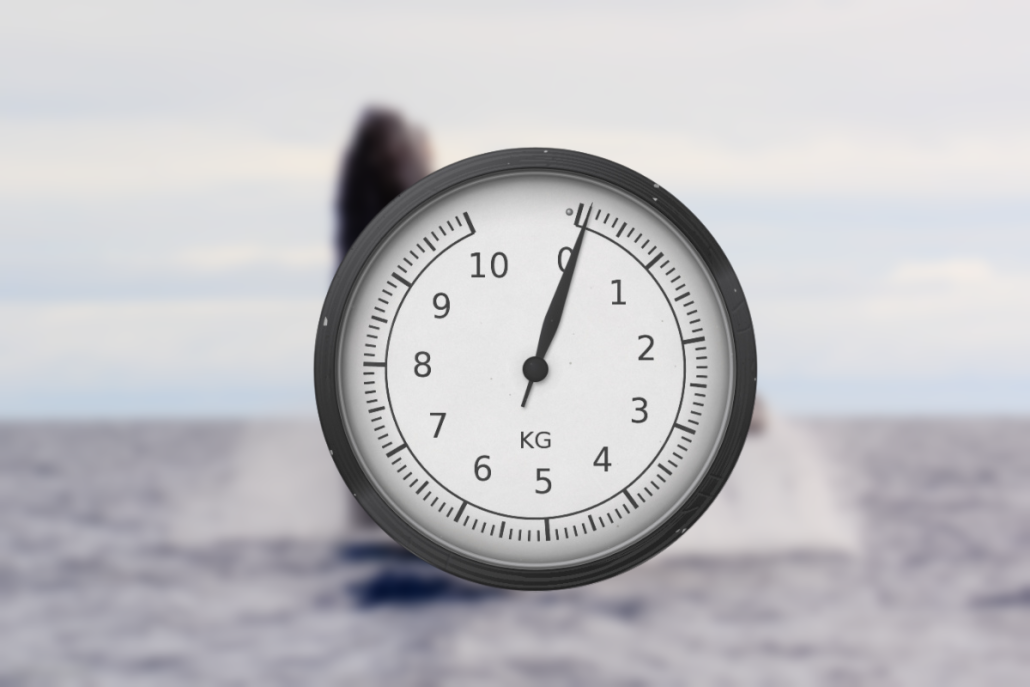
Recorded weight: 0.1 kg
